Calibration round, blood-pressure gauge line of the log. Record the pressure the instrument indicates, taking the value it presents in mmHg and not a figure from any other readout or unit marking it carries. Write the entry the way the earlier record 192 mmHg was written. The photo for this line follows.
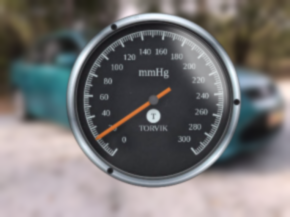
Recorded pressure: 20 mmHg
